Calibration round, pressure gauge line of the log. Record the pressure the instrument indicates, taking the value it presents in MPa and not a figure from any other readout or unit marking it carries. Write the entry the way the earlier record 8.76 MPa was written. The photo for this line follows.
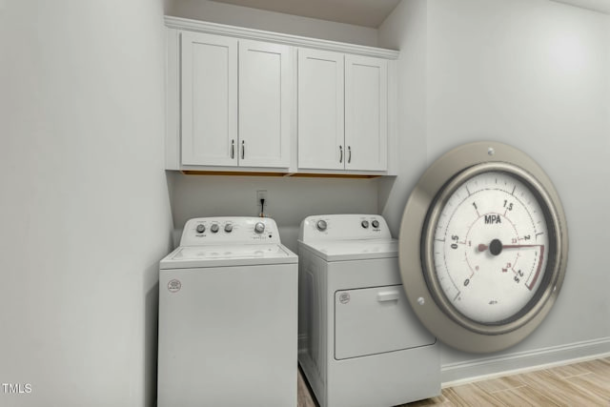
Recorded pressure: 2.1 MPa
